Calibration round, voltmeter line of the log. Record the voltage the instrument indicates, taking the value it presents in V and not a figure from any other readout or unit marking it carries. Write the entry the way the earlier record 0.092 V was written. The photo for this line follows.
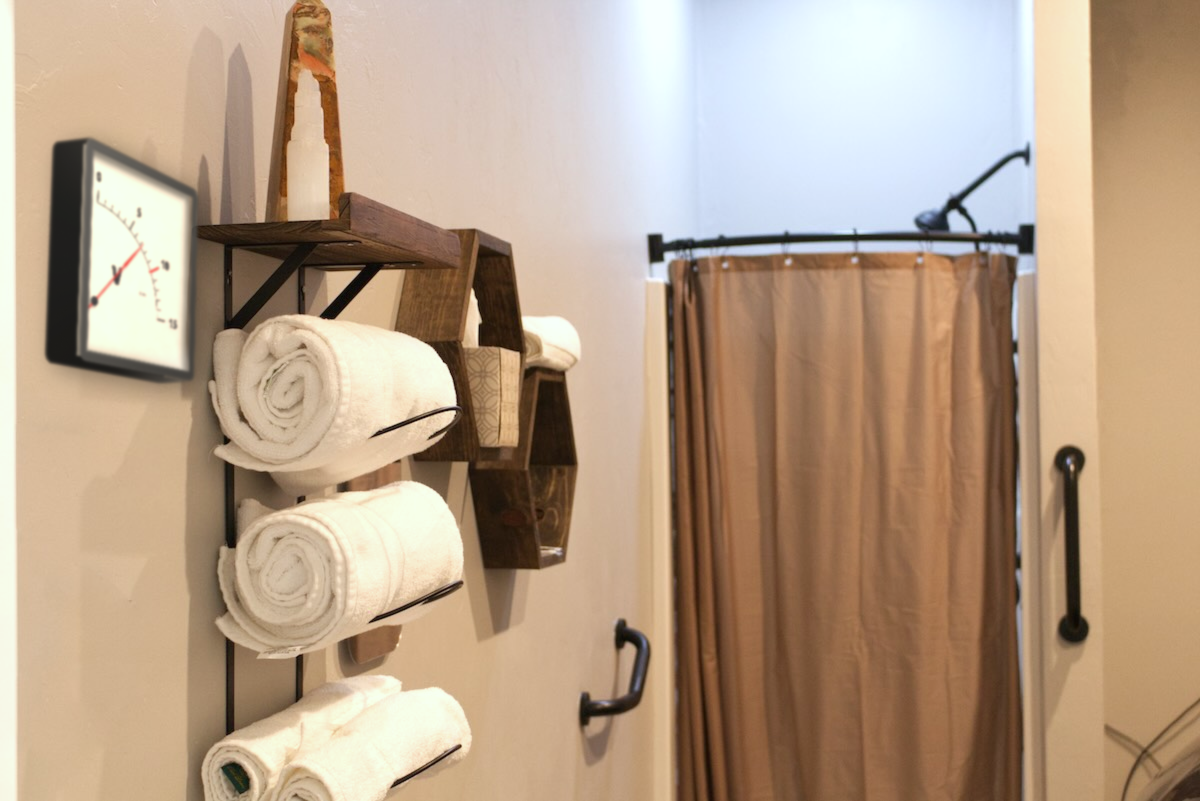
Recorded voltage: 7 V
